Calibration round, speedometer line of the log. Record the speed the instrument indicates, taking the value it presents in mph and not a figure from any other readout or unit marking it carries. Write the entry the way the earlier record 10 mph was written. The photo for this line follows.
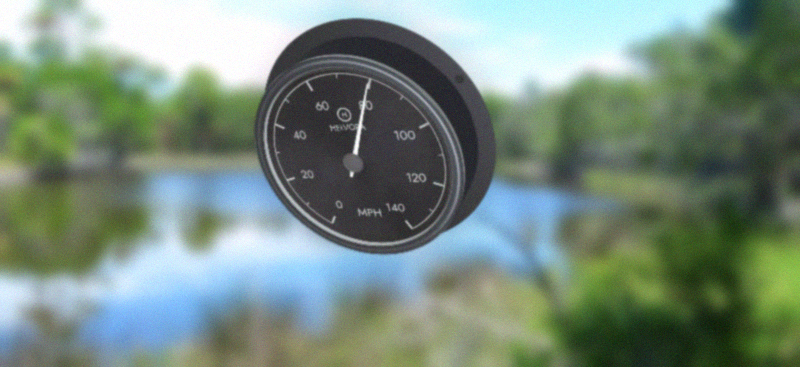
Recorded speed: 80 mph
